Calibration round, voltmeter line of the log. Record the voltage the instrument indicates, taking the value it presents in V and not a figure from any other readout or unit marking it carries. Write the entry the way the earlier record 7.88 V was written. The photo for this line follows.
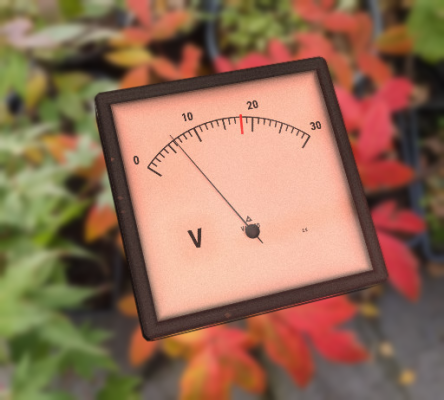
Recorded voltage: 6 V
